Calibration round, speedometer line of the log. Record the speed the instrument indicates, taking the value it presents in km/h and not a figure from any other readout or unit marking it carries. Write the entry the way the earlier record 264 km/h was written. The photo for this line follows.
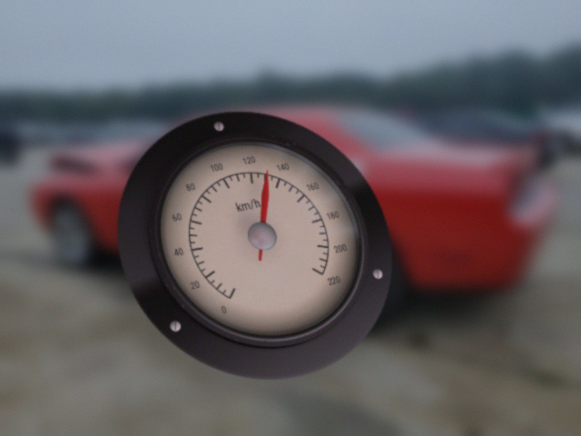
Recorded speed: 130 km/h
